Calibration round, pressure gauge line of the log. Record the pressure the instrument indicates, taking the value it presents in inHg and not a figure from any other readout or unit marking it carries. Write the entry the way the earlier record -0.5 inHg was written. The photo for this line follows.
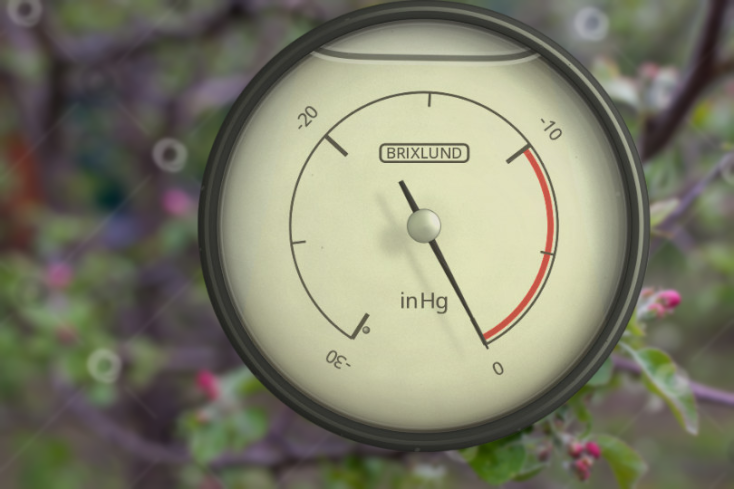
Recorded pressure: 0 inHg
